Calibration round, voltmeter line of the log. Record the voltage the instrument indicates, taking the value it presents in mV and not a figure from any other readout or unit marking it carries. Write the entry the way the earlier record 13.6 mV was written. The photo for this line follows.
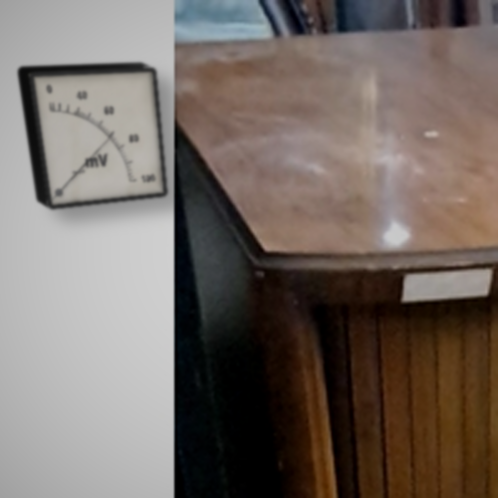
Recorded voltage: 70 mV
